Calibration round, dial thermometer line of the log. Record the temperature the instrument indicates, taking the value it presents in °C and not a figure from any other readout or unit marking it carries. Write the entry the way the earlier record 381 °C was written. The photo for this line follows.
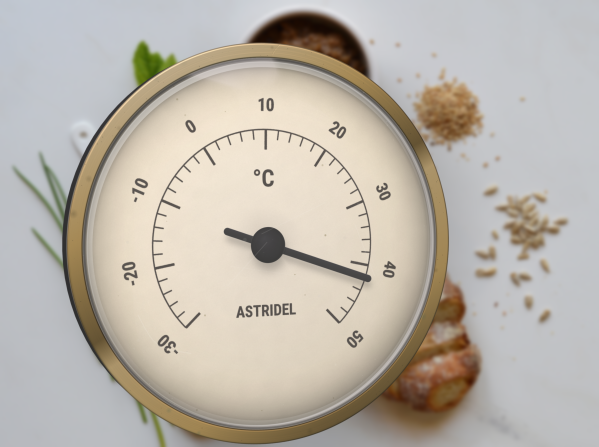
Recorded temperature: 42 °C
